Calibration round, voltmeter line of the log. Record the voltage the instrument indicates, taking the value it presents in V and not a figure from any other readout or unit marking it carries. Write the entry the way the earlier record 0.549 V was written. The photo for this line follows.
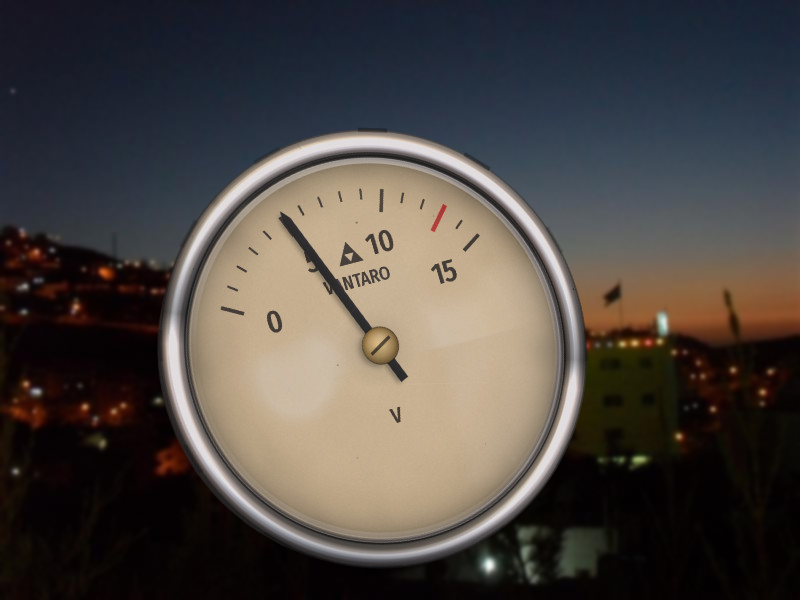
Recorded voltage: 5 V
